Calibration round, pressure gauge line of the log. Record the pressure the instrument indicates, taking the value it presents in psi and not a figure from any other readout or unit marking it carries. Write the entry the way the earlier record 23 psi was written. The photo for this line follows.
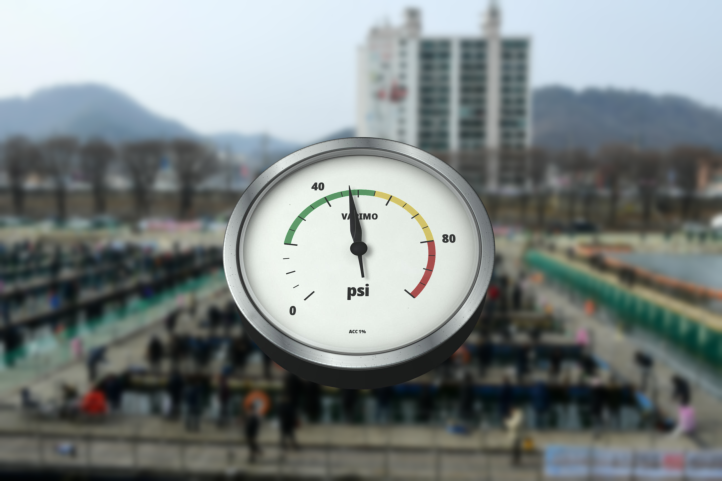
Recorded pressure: 47.5 psi
